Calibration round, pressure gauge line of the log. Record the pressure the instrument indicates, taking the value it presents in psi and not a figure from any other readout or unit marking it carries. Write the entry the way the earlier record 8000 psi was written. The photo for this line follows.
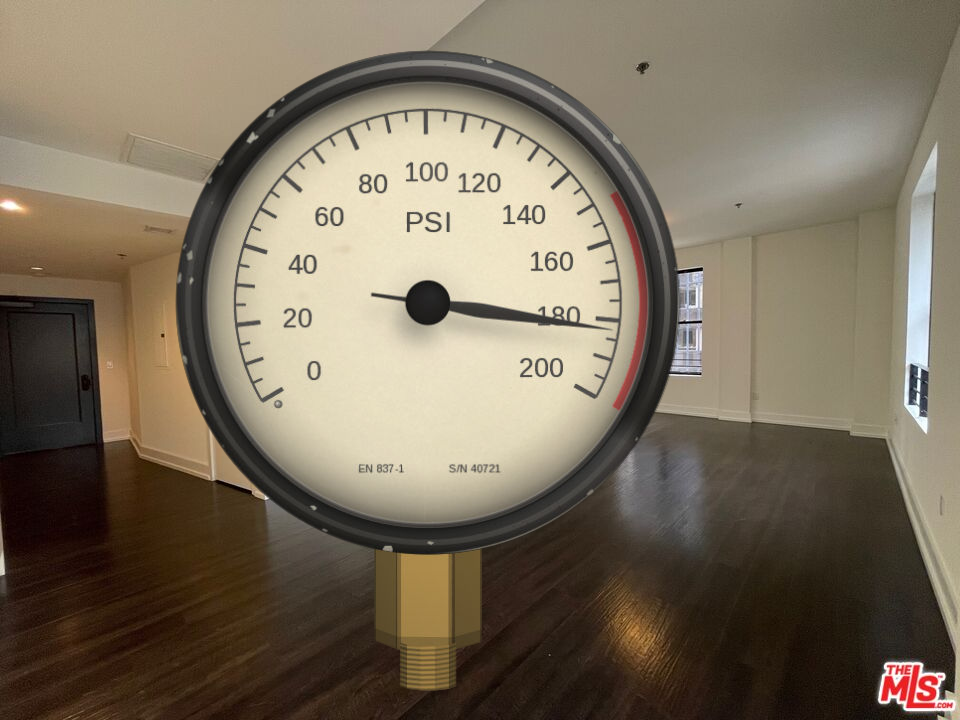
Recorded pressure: 182.5 psi
